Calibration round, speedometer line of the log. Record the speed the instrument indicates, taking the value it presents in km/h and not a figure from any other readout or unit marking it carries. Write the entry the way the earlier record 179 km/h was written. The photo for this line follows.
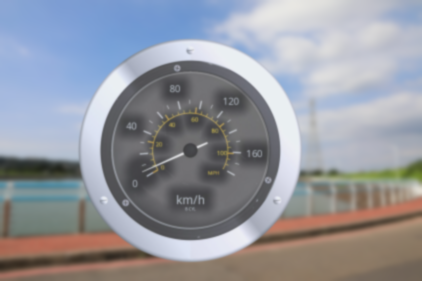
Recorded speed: 5 km/h
